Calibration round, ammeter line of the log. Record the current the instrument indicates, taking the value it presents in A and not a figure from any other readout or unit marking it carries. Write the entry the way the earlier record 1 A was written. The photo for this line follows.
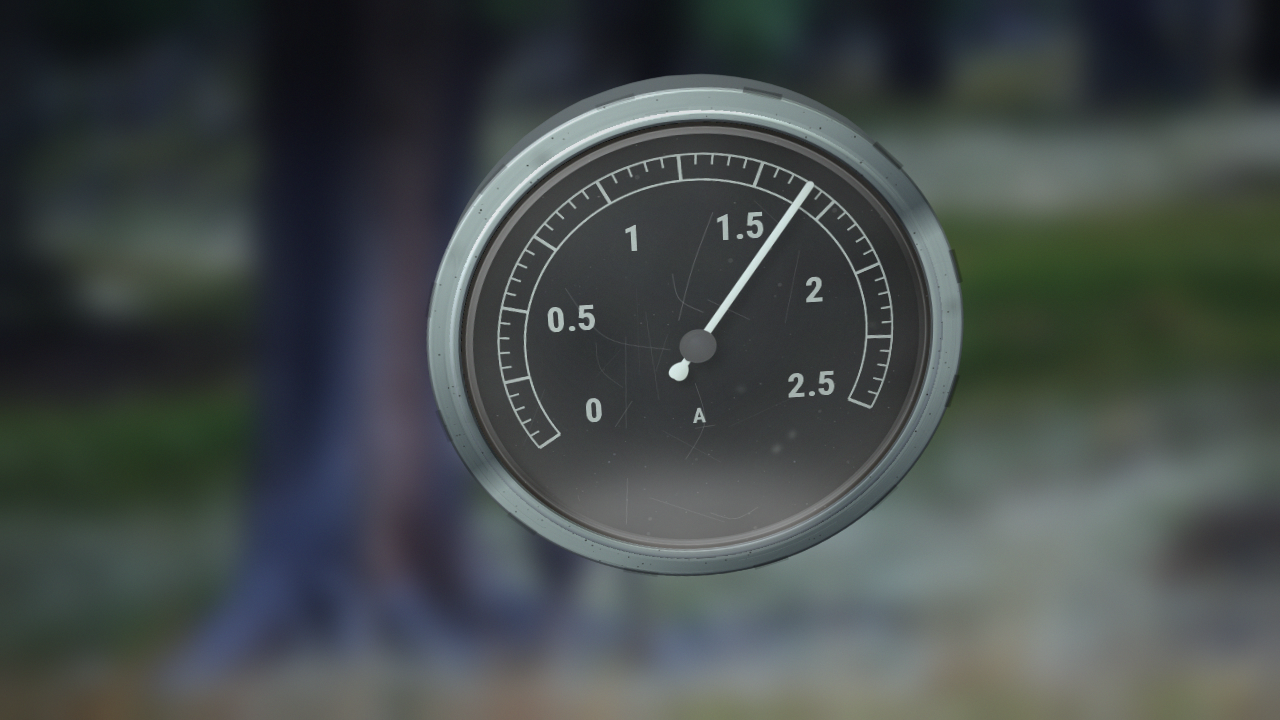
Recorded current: 1.65 A
